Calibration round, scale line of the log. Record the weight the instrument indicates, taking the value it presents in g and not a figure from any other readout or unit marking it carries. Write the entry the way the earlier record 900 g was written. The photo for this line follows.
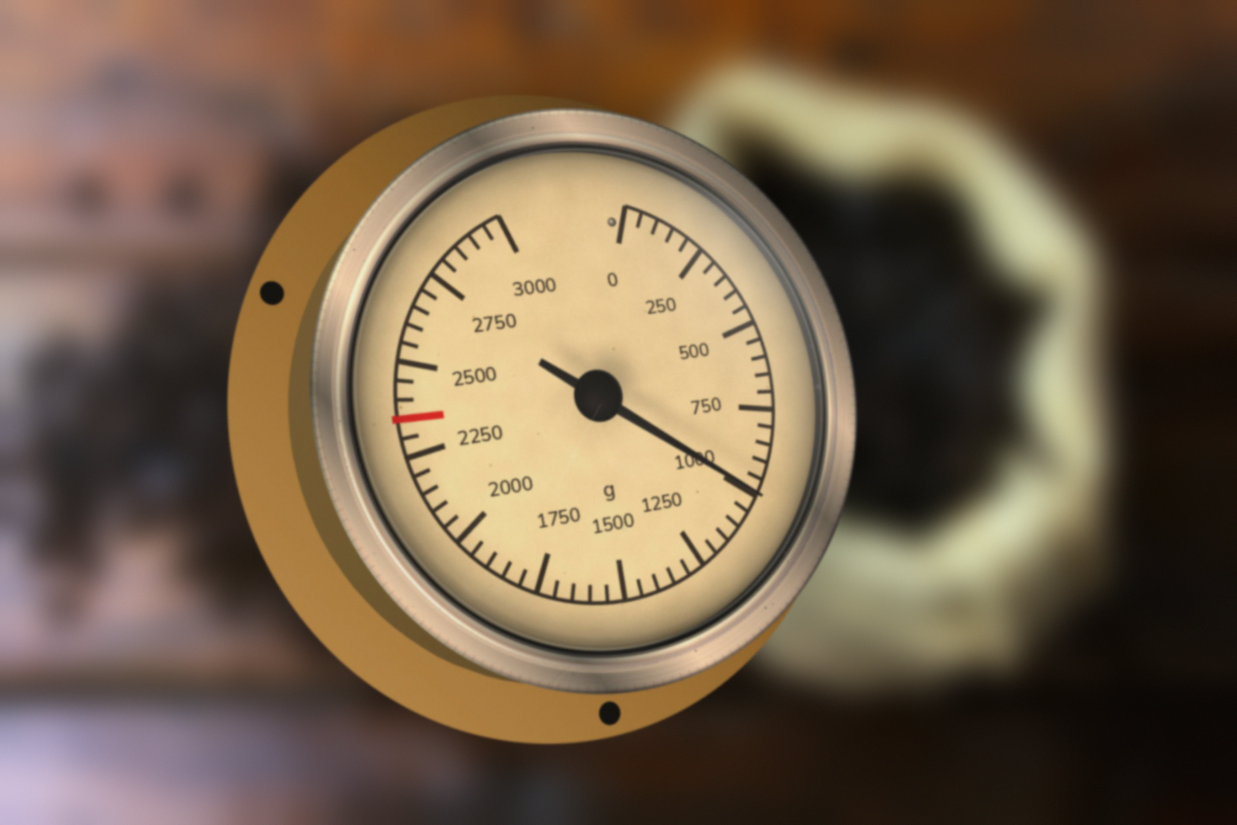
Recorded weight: 1000 g
